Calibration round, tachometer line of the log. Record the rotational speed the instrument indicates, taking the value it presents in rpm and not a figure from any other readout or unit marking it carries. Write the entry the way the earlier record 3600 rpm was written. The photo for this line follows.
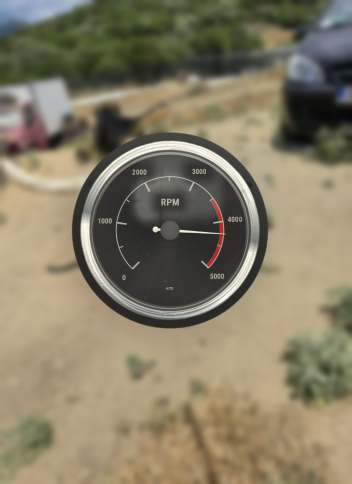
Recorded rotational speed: 4250 rpm
